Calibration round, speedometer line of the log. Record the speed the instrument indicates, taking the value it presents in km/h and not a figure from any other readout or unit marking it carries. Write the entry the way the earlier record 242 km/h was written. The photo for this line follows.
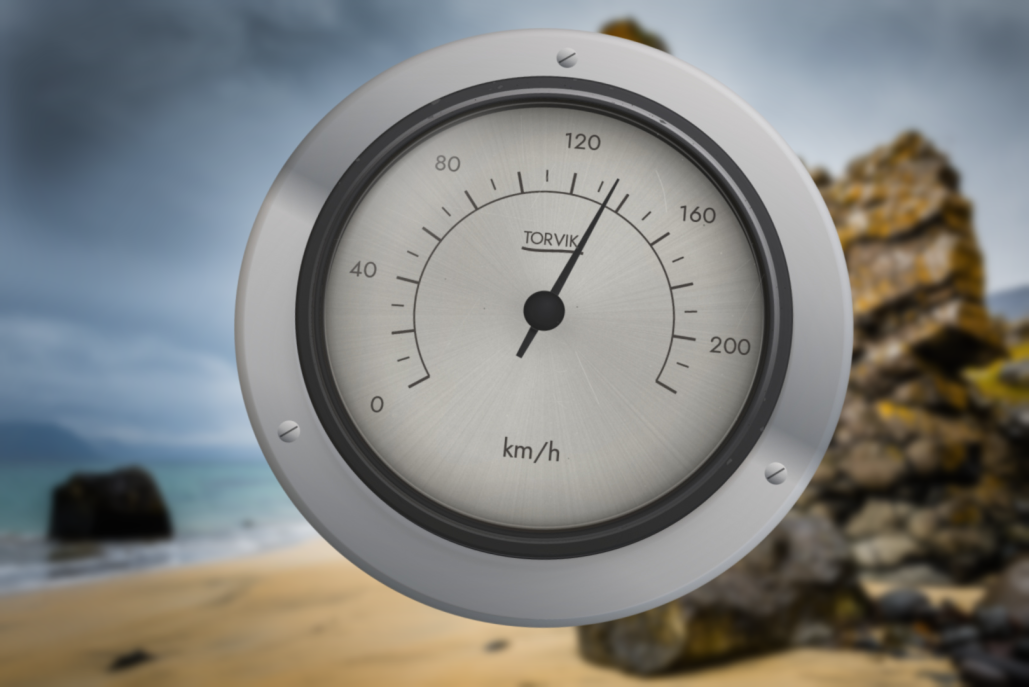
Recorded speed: 135 km/h
